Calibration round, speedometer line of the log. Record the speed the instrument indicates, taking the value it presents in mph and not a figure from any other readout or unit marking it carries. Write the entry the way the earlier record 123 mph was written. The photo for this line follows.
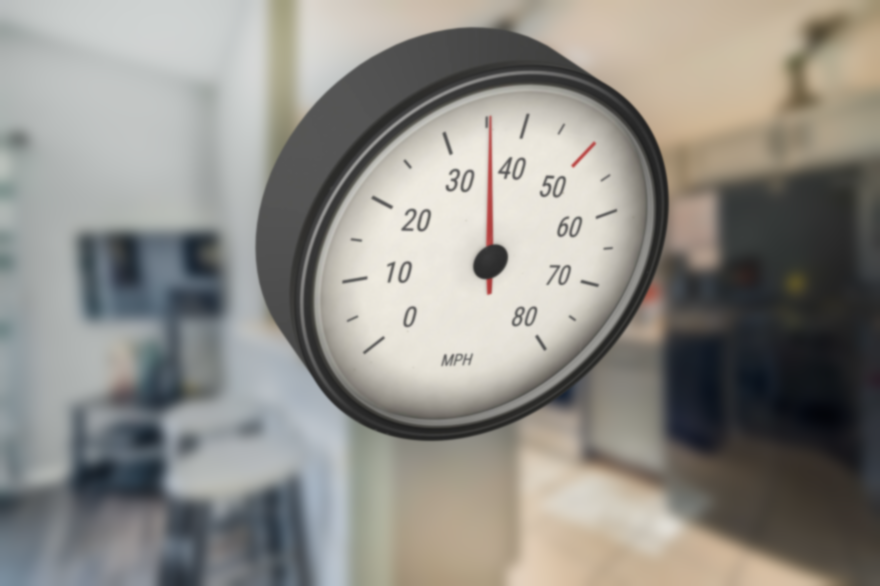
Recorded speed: 35 mph
